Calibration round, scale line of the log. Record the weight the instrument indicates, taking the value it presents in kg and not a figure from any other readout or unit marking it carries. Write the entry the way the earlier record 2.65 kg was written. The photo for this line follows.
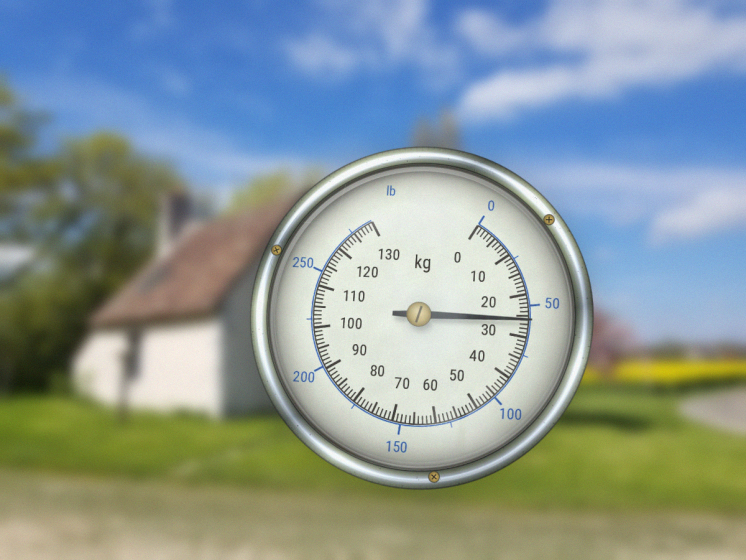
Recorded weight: 26 kg
